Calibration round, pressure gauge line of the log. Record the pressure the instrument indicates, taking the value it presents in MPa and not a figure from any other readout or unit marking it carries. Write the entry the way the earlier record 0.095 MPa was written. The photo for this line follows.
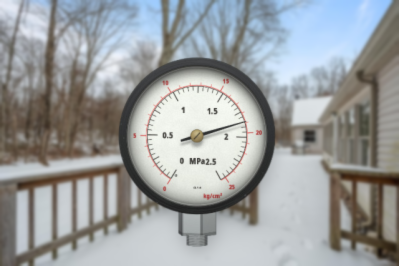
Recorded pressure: 1.85 MPa
